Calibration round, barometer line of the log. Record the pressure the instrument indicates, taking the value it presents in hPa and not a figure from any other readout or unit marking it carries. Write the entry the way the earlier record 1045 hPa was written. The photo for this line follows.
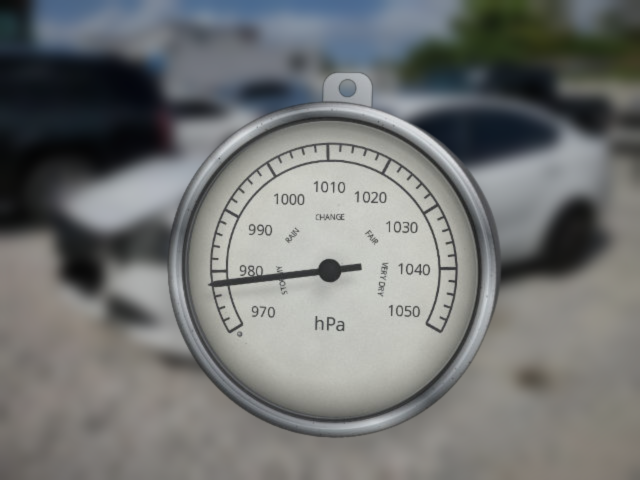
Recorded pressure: 978 hPa
